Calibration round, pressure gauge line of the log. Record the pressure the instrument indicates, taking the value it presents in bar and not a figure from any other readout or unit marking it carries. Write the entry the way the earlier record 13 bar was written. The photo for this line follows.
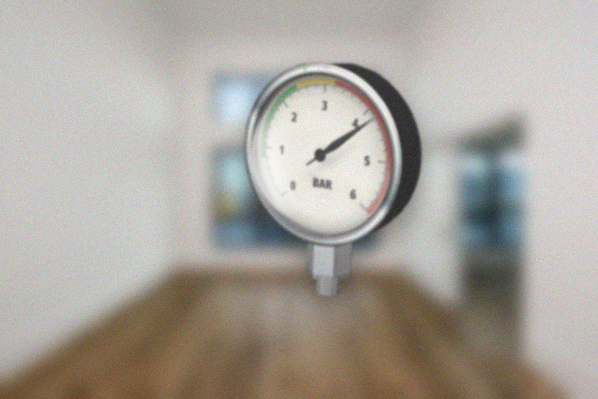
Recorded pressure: 4.2 bar
